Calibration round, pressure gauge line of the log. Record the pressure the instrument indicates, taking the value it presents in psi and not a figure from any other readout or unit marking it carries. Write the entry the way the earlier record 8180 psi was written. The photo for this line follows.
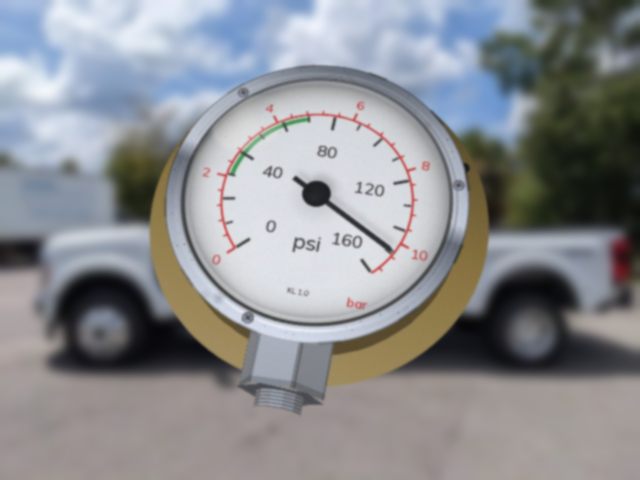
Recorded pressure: 150 psi
